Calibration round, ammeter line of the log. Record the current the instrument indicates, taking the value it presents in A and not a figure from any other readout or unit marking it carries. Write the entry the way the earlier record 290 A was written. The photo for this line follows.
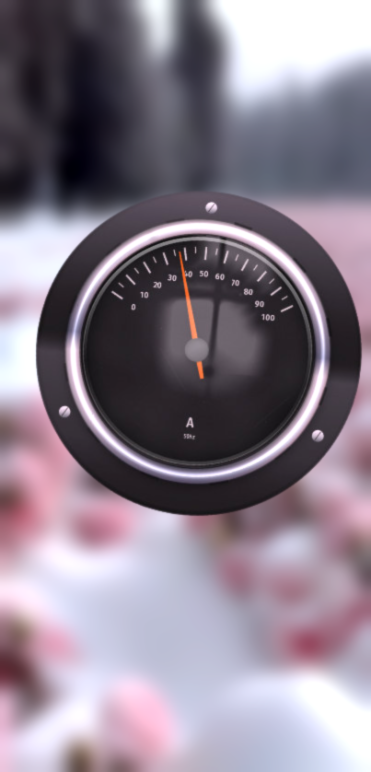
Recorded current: 37.5 A
